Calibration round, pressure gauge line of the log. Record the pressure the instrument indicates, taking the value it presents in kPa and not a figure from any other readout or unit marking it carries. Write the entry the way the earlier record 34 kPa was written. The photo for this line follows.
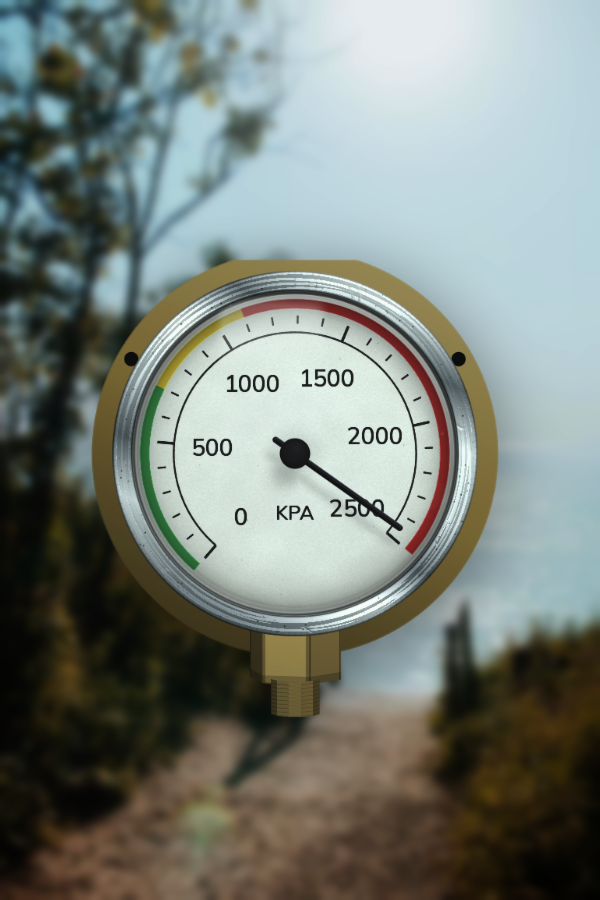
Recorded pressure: 2450 kPa
